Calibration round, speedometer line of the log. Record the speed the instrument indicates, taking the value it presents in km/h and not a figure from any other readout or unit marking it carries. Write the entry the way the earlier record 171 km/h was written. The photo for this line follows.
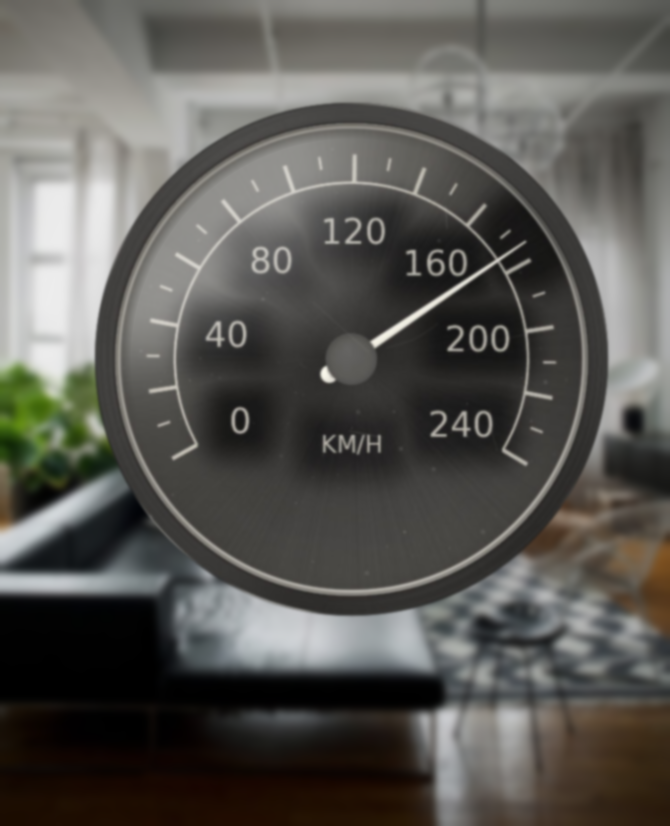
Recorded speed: 175 km/h
